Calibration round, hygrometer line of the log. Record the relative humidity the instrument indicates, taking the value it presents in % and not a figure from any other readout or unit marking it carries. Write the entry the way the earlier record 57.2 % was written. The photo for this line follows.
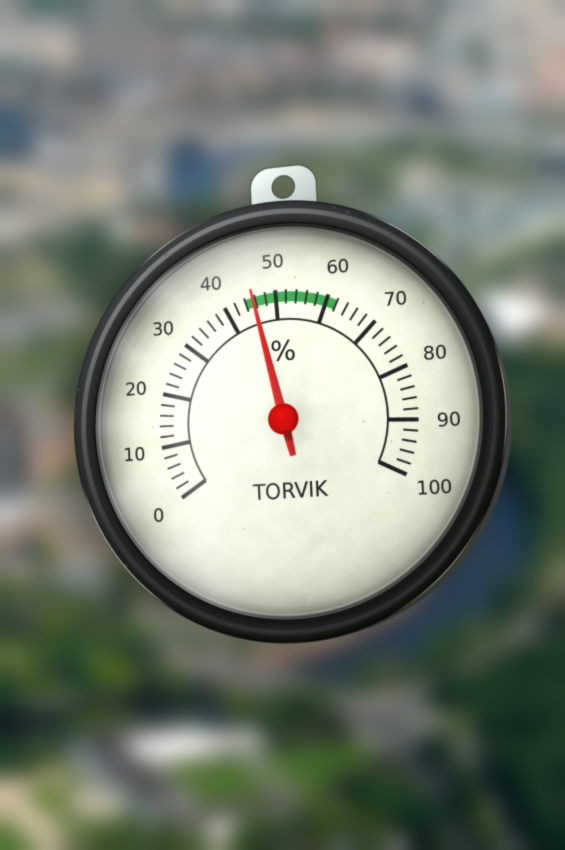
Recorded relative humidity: 46 %
